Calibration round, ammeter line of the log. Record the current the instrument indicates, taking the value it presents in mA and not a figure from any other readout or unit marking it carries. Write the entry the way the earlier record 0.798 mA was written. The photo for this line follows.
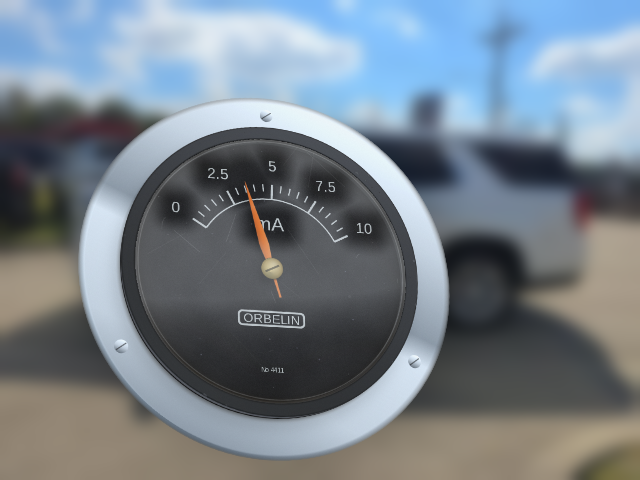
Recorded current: 3.5 mA
